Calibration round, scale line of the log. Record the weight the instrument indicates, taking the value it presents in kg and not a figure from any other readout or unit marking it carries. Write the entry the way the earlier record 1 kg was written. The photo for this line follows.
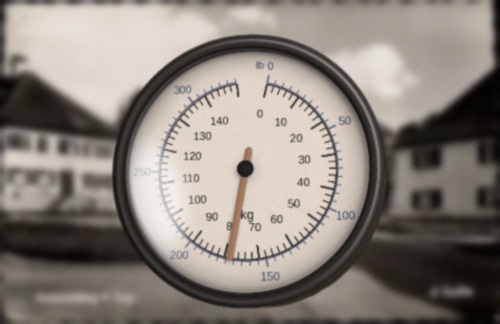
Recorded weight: 78 kg
